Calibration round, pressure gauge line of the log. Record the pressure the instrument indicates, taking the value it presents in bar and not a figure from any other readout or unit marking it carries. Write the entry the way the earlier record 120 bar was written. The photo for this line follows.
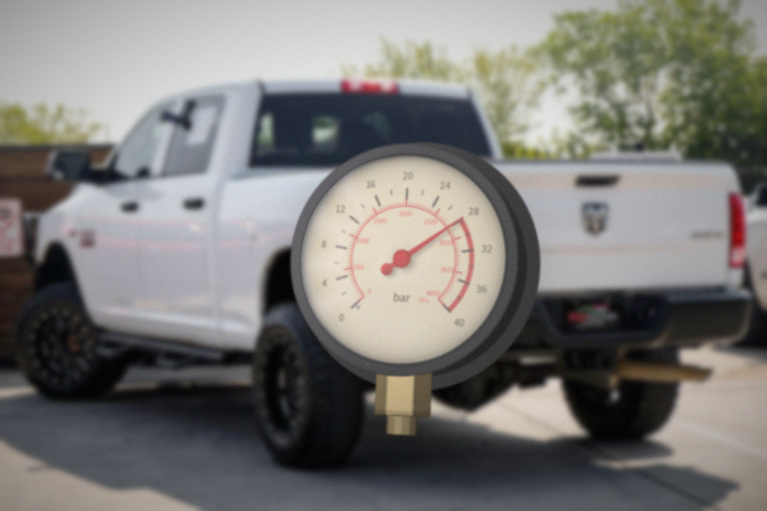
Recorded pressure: 28 bar
